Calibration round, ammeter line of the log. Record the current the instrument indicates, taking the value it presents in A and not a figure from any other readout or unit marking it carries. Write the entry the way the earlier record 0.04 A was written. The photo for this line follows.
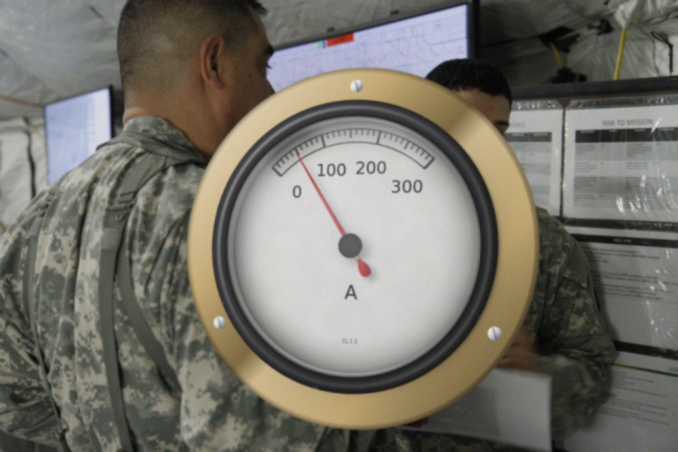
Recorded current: 50 A
